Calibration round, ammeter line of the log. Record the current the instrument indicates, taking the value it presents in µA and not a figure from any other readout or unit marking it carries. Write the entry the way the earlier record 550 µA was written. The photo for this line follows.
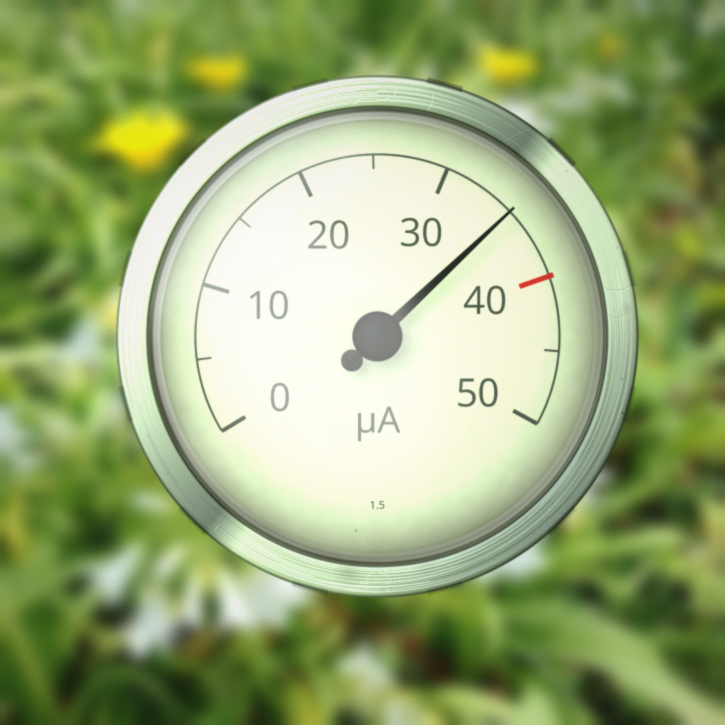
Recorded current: 35 µA
